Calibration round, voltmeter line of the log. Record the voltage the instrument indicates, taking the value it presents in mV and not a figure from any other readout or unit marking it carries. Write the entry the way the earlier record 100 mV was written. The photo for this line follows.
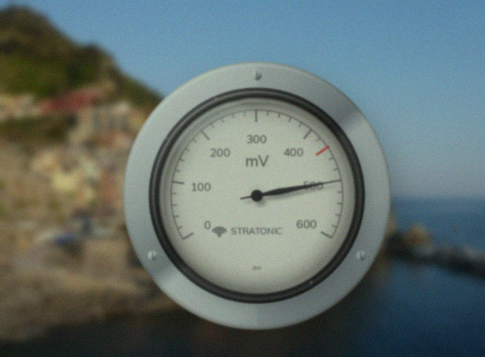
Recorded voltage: 500 mV
